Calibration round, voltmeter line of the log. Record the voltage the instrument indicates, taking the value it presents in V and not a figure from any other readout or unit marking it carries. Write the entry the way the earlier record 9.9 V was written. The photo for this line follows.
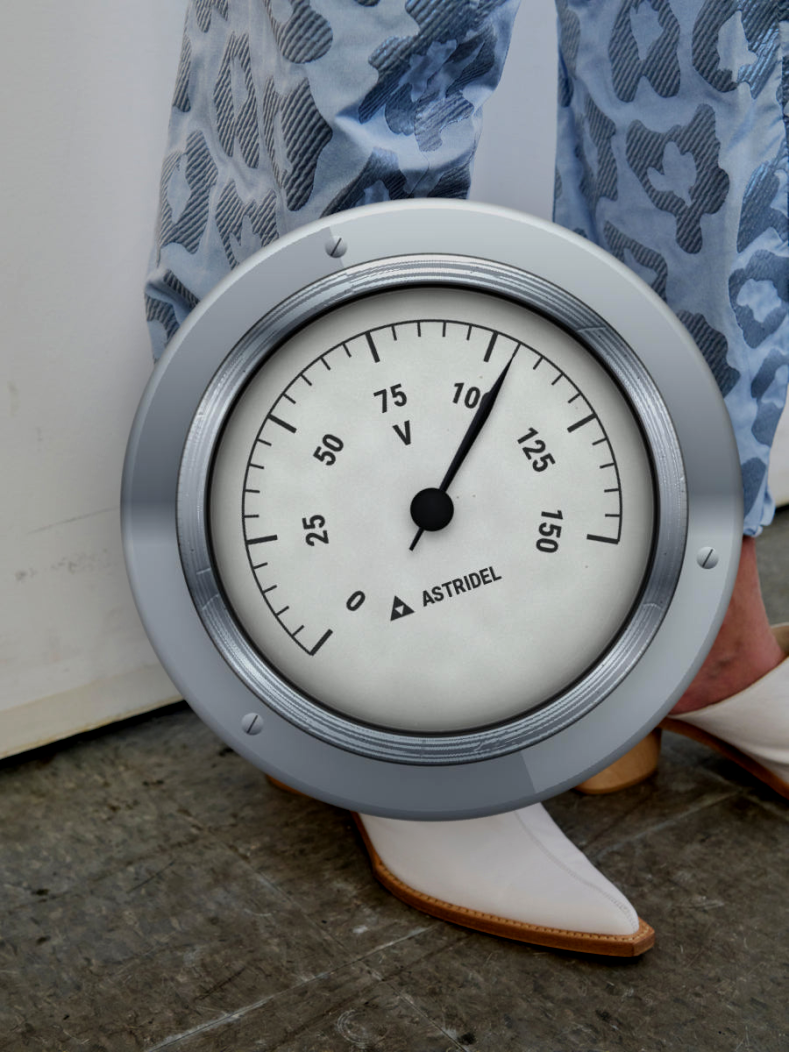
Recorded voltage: 105 V
